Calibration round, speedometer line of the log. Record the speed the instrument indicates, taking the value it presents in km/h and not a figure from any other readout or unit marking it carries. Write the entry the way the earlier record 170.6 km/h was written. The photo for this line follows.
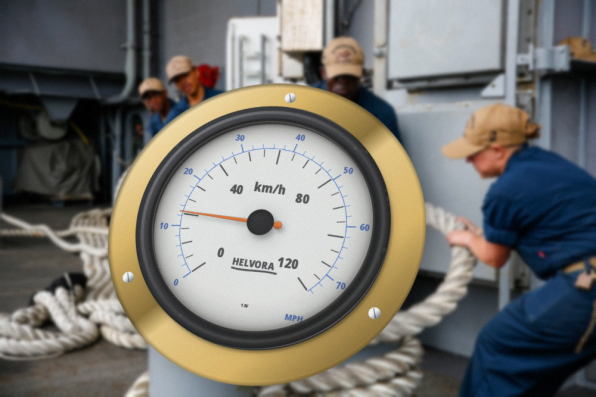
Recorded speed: 20 km/h
